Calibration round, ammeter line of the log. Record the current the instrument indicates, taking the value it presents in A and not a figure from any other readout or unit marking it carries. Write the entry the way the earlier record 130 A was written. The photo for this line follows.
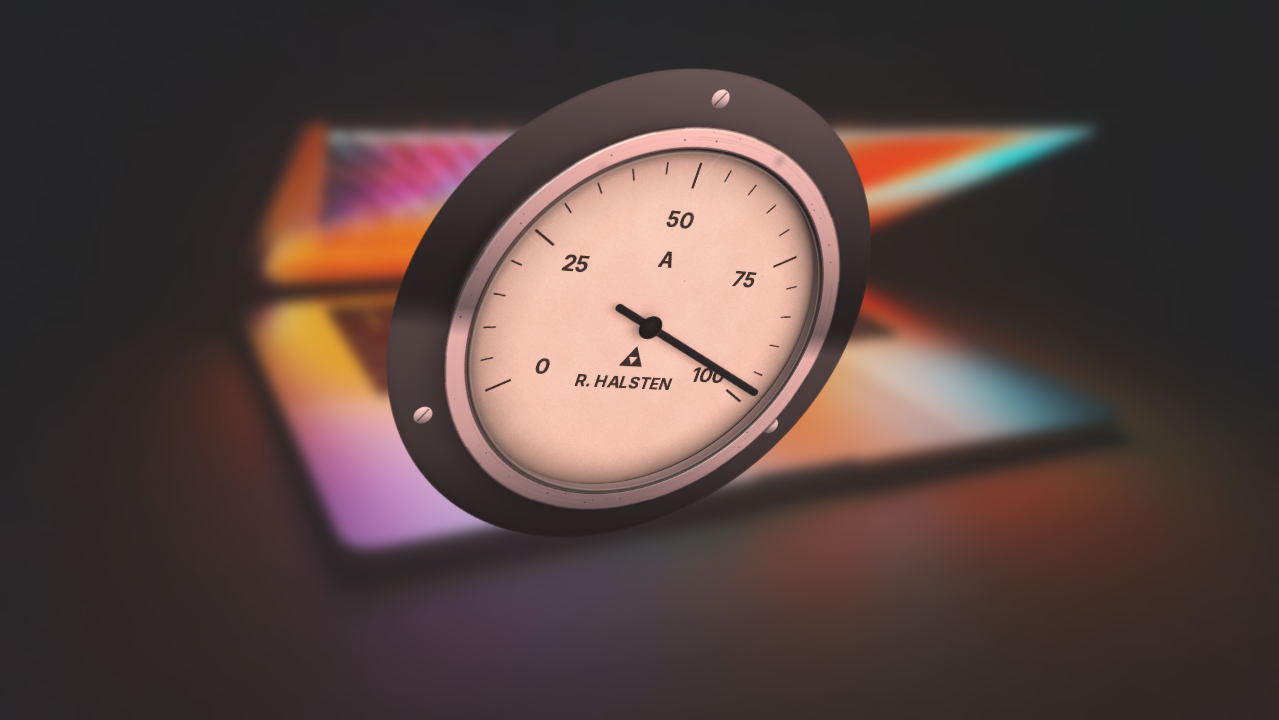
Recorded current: 97.5 A
